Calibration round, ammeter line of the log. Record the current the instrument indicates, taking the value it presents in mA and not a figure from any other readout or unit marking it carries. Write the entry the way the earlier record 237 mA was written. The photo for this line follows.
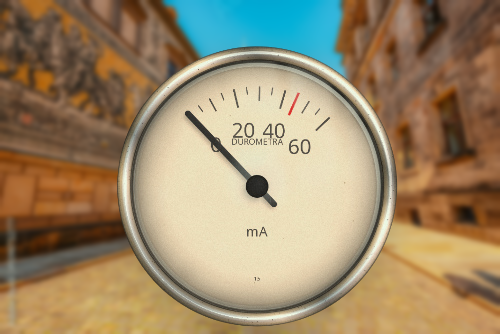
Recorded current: 0 mA
